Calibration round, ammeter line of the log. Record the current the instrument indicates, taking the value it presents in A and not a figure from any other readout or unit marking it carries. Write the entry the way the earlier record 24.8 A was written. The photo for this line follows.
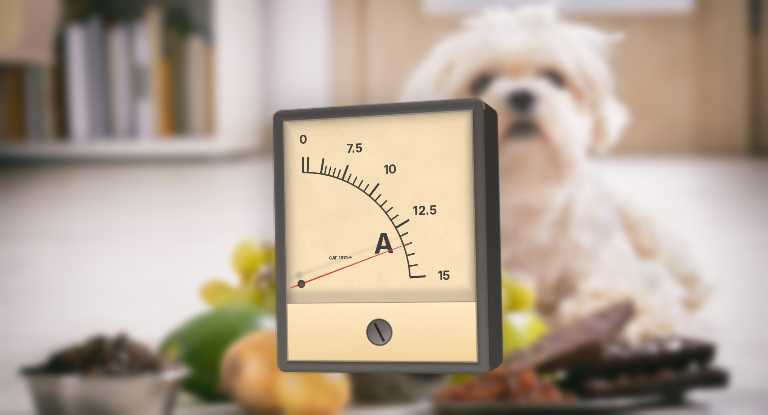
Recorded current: 13.5 A
